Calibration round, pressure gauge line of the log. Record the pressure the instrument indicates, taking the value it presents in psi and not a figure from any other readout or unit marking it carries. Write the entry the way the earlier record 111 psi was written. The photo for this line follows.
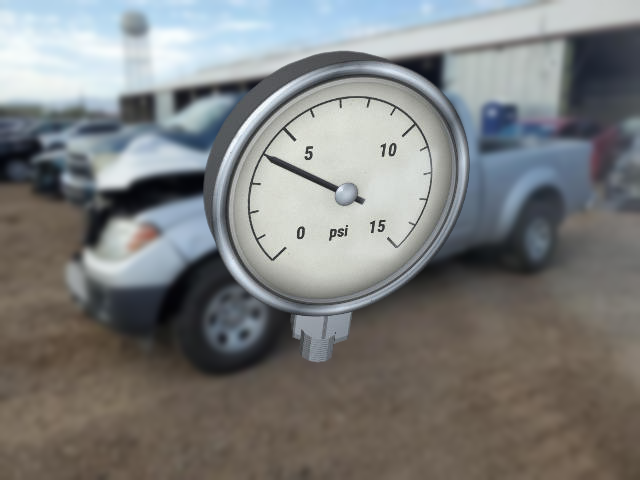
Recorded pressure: 4 psi
